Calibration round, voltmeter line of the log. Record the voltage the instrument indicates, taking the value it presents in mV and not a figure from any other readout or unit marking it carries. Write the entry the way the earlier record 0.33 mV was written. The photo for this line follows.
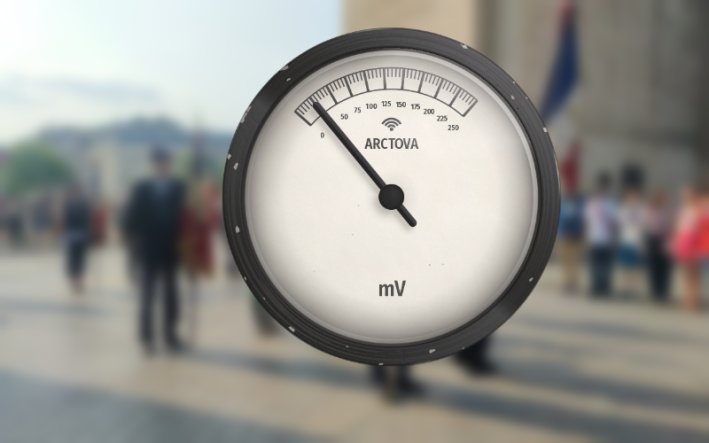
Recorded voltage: 25 mV
